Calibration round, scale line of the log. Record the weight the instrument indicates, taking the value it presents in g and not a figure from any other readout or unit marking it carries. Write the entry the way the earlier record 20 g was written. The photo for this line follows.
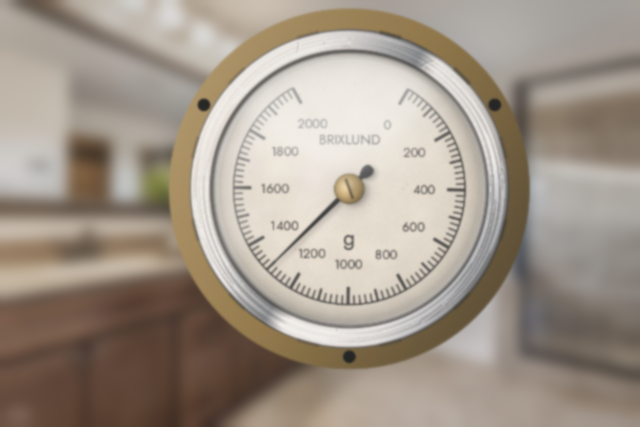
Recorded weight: 1300 g
